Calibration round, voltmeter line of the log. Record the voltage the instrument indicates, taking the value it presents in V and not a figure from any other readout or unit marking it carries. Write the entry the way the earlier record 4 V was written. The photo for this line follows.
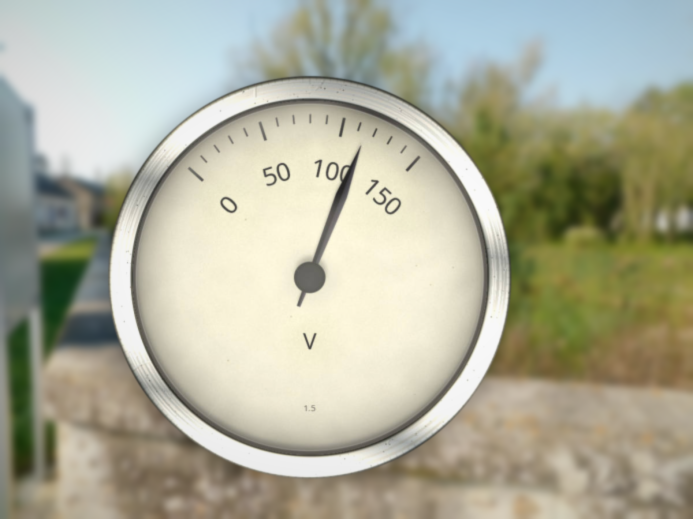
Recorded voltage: 115 V
